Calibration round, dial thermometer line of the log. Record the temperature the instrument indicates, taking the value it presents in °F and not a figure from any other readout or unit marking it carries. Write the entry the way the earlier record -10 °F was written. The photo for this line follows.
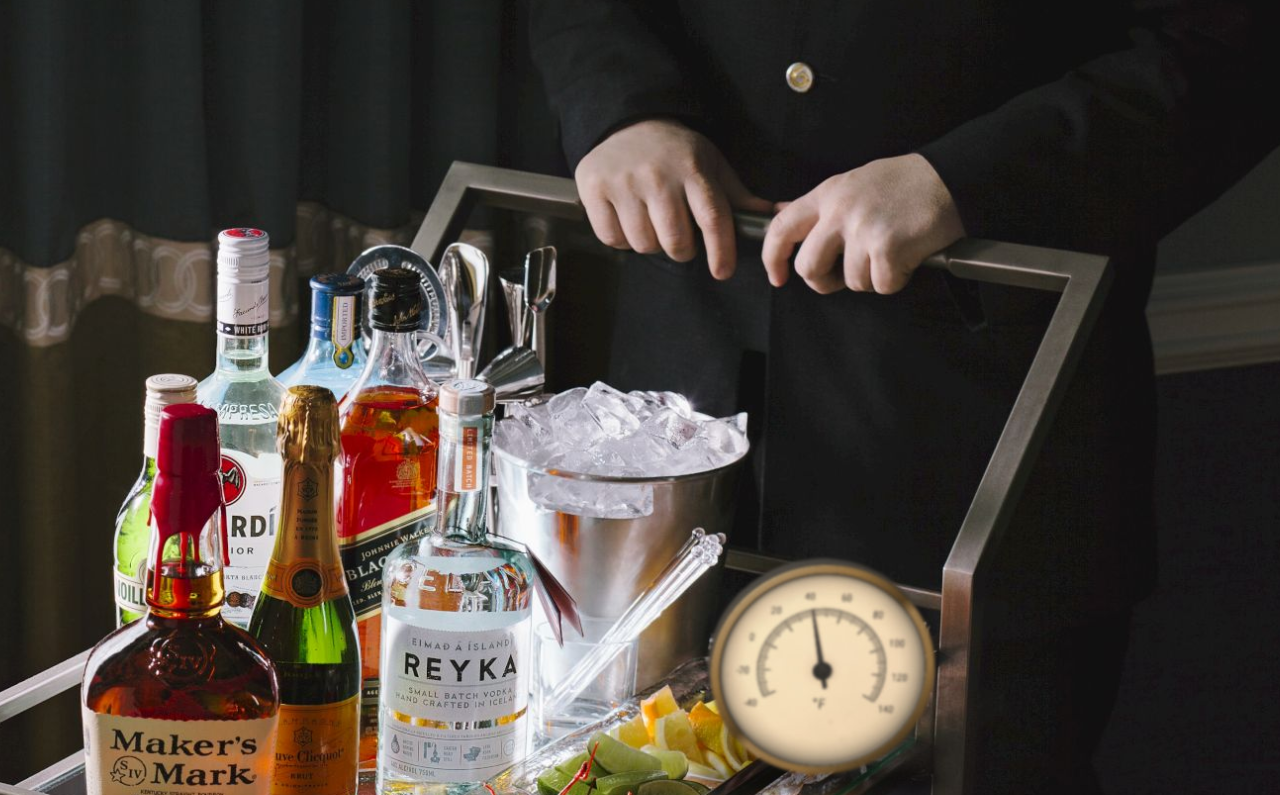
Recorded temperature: 40 °F
